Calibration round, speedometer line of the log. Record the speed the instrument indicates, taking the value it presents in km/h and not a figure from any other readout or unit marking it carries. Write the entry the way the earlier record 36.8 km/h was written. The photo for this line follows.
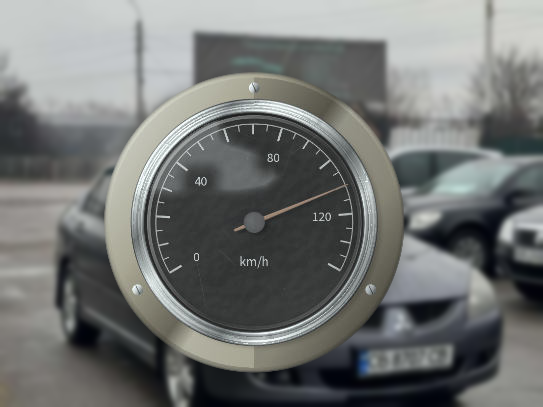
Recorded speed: 110 km/h
